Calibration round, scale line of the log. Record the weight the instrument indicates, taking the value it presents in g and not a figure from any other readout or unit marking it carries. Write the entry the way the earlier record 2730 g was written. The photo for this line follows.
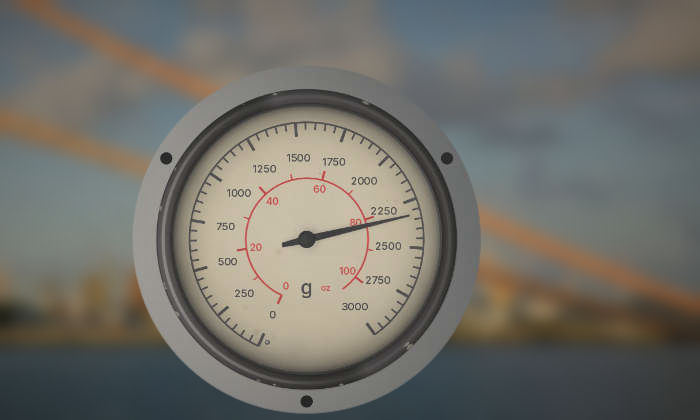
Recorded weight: 2325 g
